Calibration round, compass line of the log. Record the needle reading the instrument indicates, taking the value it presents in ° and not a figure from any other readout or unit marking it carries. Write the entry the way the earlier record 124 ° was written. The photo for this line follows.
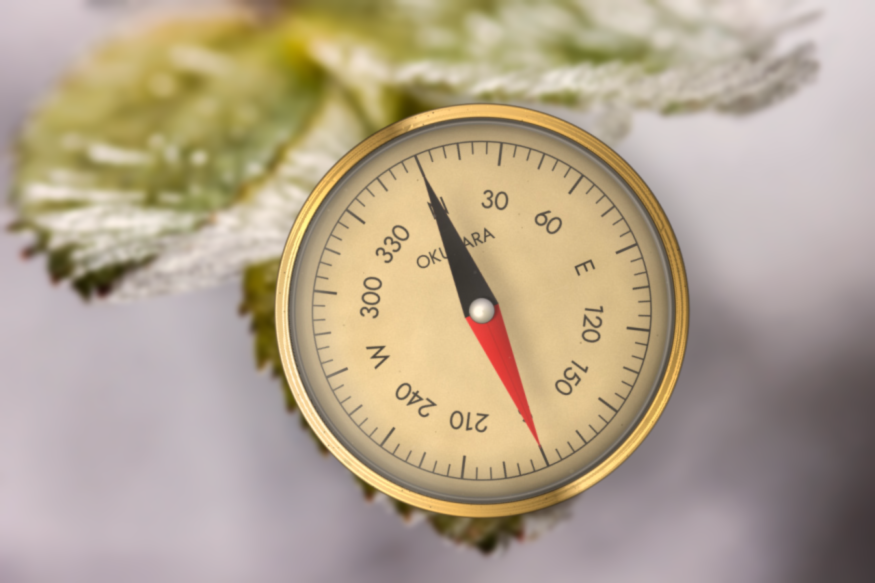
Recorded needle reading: 180 °
